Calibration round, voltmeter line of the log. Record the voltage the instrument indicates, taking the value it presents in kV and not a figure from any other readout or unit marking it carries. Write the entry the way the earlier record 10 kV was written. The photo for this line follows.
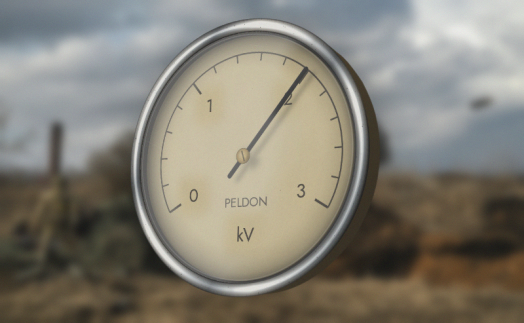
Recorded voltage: 2 kV
